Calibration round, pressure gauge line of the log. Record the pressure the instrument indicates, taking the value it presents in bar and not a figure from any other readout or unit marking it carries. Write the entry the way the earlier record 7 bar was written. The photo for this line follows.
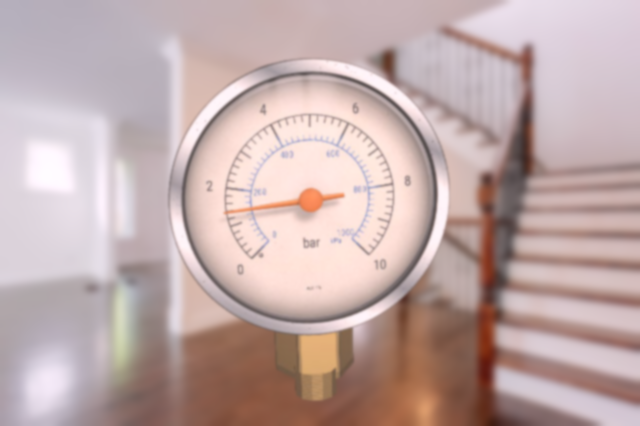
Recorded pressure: 1.4 bar
